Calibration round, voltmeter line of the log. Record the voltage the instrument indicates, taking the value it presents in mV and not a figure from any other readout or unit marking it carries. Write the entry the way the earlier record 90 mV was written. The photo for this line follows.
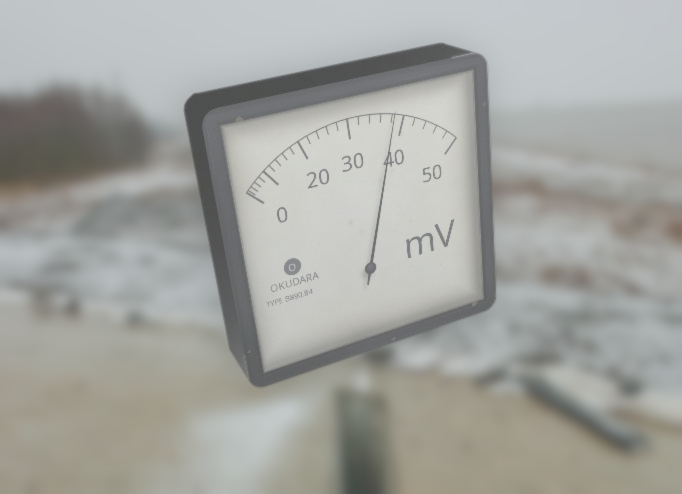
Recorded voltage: 38 mV
